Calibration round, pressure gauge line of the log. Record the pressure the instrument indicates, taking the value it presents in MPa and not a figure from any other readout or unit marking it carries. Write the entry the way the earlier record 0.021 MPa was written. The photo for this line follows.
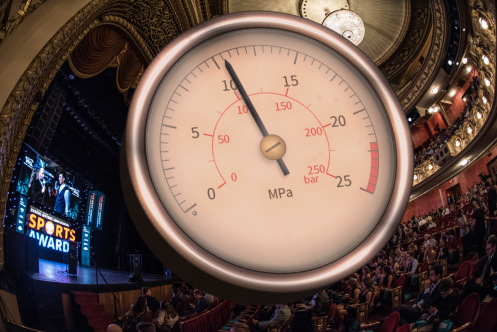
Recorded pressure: 10.5 MPa
